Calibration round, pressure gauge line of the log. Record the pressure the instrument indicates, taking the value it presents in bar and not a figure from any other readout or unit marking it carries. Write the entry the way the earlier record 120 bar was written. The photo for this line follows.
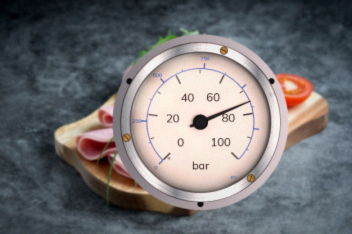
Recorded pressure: 75 bar
